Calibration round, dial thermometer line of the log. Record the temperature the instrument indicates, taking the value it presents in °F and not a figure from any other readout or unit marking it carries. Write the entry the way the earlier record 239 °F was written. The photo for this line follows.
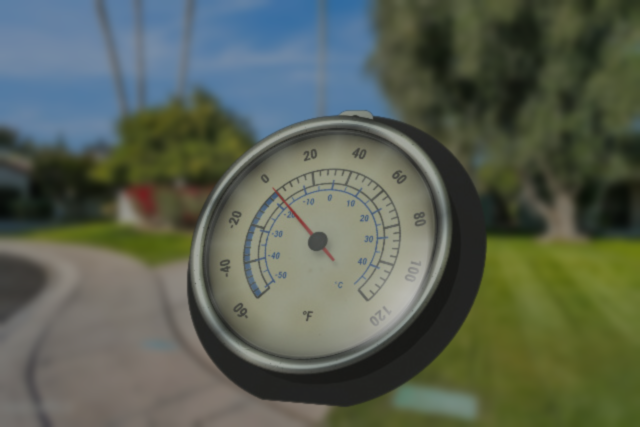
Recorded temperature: 0 °F
